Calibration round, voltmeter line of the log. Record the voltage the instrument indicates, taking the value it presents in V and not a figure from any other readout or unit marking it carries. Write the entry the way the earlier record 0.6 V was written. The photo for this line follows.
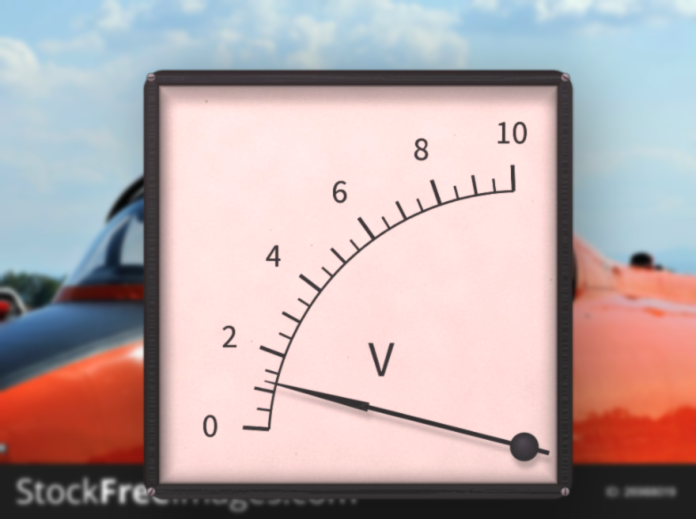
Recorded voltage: 1.25 V
